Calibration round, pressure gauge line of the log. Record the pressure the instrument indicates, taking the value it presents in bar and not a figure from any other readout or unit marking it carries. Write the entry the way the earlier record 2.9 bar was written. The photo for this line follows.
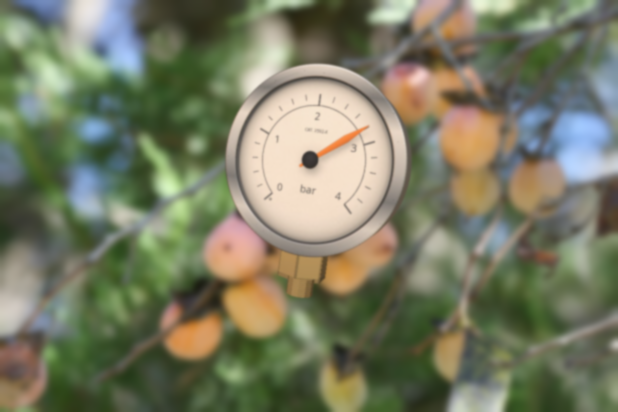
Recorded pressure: 2.8 bar
